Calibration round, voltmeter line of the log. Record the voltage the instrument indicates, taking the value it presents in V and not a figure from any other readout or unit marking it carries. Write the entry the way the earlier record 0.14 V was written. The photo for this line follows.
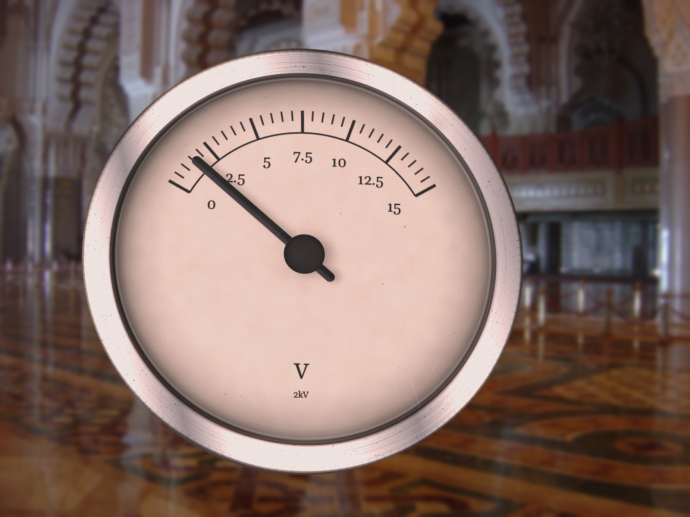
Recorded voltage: 1.5 V
